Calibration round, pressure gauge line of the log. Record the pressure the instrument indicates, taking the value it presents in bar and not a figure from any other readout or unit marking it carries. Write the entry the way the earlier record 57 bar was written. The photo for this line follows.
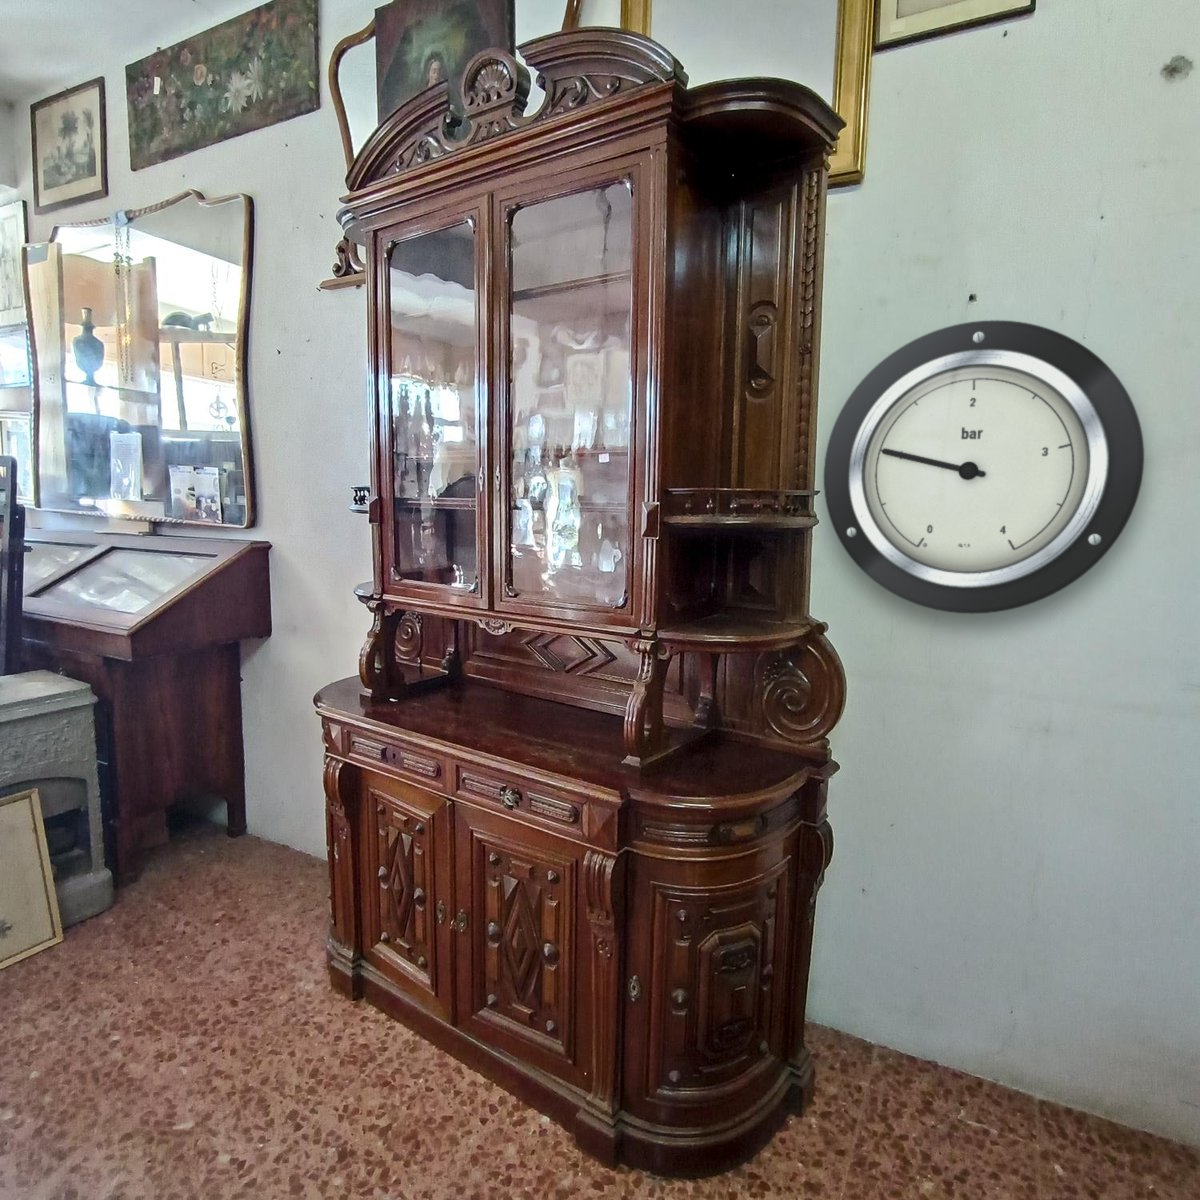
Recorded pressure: 1 bar
